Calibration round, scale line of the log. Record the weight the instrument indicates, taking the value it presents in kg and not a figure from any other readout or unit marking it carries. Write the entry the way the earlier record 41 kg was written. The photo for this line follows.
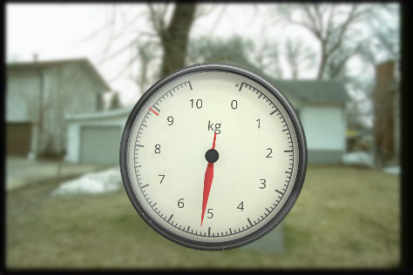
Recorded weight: 5.2 kg
